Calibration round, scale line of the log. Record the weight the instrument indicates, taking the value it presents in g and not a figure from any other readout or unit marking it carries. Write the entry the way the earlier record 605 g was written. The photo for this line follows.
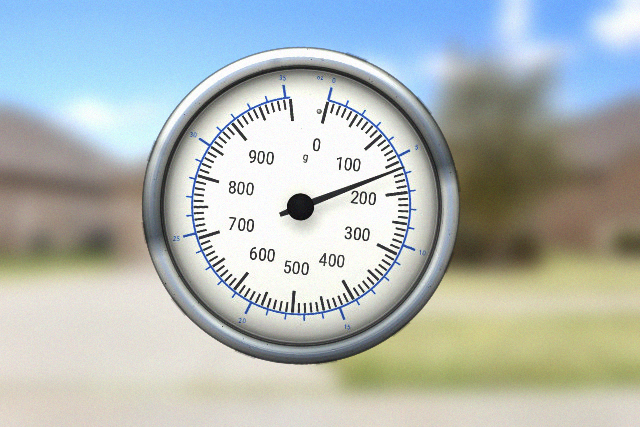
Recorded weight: 160 g
